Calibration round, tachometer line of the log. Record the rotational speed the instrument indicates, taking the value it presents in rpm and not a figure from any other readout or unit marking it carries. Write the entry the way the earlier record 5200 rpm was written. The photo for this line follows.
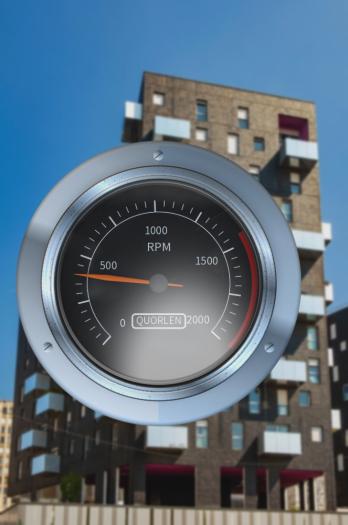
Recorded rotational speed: 400 rpm
